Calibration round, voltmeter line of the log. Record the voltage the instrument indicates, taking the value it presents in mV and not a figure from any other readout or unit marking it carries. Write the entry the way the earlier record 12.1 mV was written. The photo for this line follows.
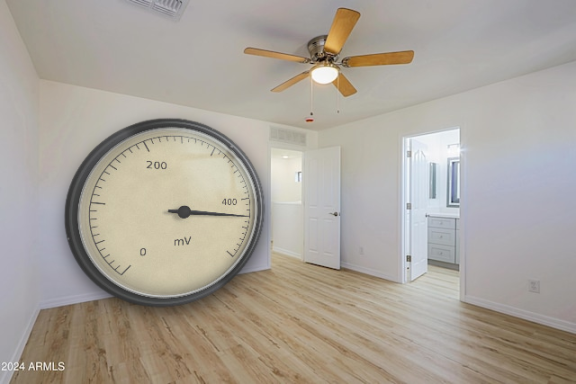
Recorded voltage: 430 mV
